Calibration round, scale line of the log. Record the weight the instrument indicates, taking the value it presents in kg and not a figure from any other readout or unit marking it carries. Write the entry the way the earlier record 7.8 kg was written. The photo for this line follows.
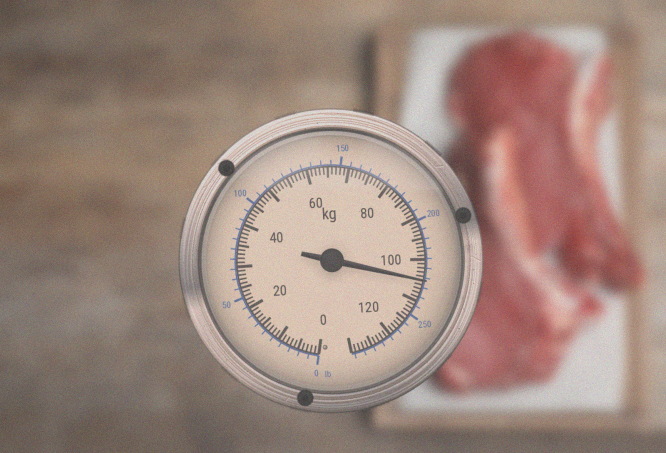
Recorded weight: 105 kg
